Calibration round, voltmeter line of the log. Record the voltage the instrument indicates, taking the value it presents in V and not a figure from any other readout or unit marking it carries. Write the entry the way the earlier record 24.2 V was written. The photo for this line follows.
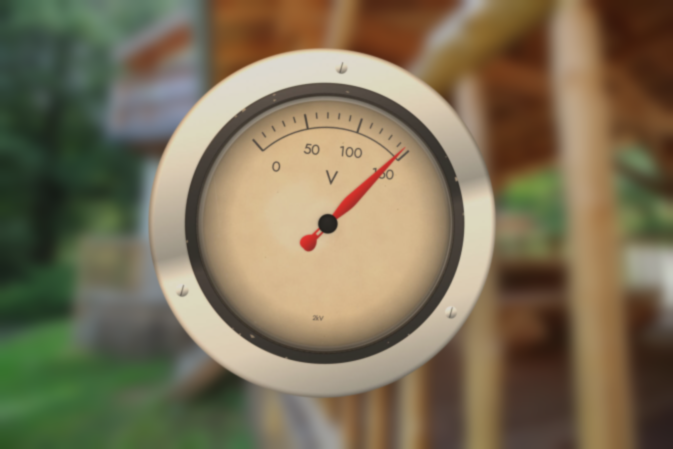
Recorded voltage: 145 V
